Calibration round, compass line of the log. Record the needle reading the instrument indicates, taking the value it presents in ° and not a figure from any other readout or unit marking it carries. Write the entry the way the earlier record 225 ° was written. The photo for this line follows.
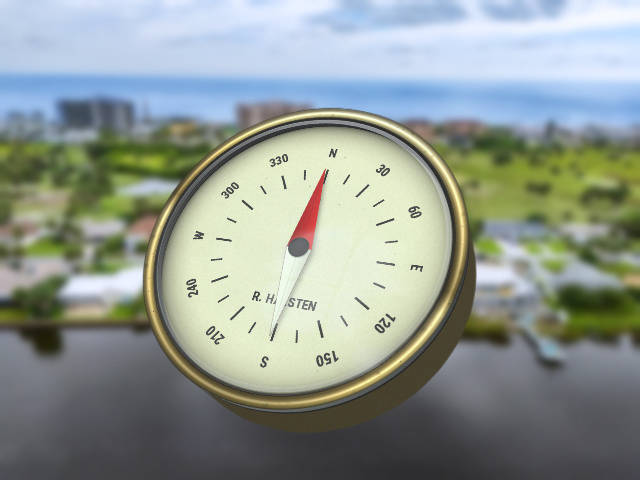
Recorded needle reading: 0 °
